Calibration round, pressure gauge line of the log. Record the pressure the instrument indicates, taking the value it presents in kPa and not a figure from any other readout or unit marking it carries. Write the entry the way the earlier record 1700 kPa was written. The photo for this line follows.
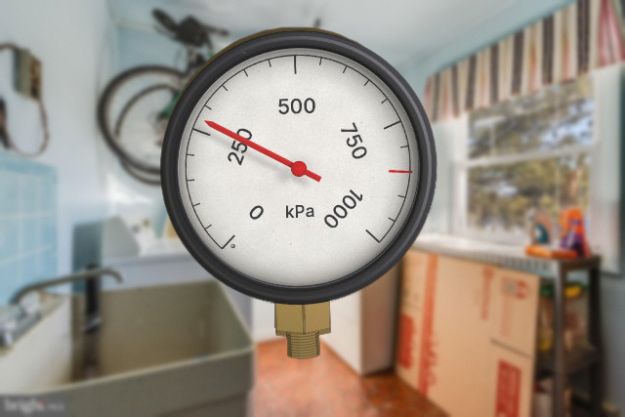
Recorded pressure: 275 kPa
